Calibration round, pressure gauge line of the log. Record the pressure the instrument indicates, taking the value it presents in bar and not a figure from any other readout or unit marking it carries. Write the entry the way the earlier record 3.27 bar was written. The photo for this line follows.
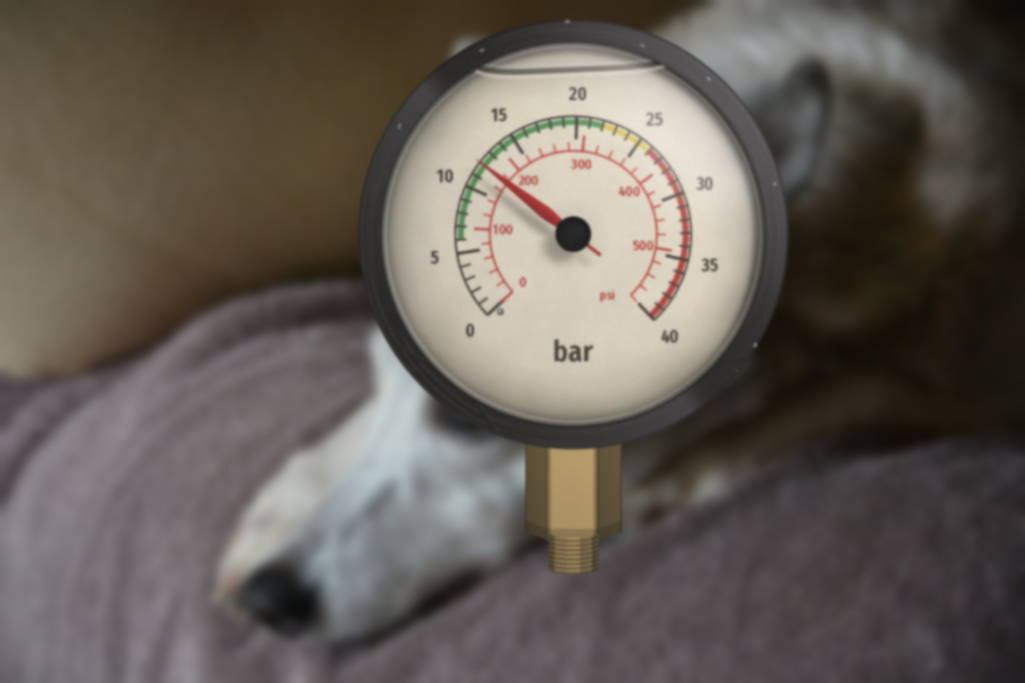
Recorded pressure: 12 bar
